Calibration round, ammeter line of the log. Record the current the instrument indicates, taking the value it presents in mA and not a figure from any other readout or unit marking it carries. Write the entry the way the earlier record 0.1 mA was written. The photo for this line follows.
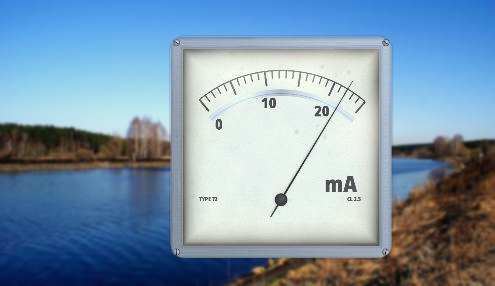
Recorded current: 22 mA
